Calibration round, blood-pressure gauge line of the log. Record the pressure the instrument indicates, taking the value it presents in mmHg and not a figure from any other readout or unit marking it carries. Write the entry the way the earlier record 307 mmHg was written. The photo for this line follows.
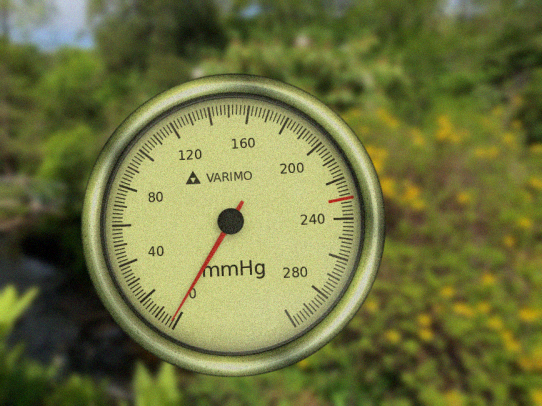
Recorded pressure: 2 mmHg
